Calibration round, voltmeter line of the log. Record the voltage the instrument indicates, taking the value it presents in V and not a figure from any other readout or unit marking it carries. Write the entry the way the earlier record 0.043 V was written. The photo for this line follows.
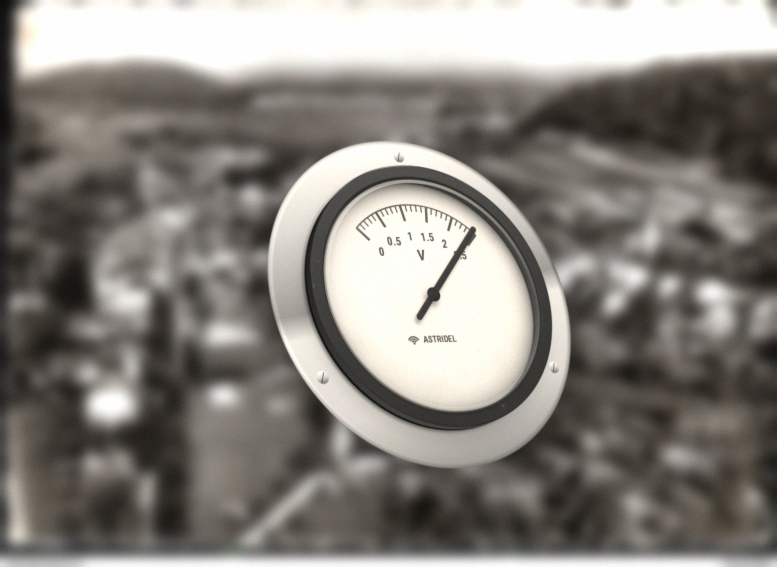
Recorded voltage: 2.4 V
